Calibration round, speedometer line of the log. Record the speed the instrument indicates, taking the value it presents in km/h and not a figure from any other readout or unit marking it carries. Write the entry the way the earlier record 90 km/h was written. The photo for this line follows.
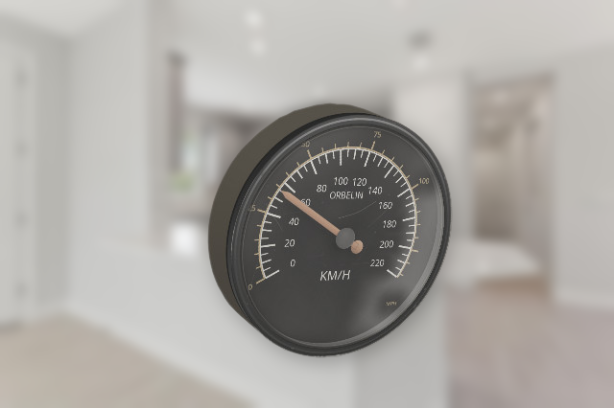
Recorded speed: 55 km/h
